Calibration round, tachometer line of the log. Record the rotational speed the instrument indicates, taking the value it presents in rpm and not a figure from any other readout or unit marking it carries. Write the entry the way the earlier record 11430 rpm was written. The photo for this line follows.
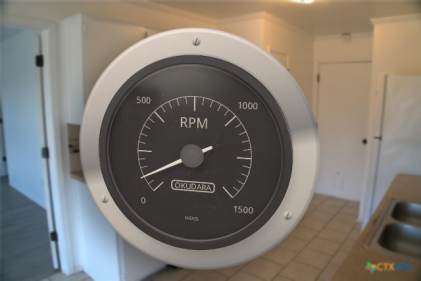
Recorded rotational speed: 100 rpm
